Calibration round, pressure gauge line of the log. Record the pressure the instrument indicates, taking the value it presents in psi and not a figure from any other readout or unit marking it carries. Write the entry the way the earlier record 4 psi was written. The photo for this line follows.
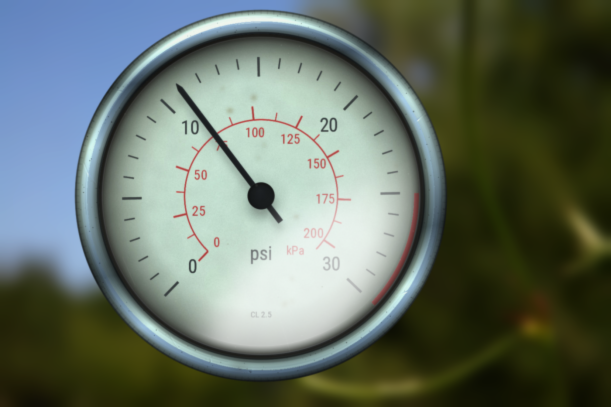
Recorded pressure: 11 psi
